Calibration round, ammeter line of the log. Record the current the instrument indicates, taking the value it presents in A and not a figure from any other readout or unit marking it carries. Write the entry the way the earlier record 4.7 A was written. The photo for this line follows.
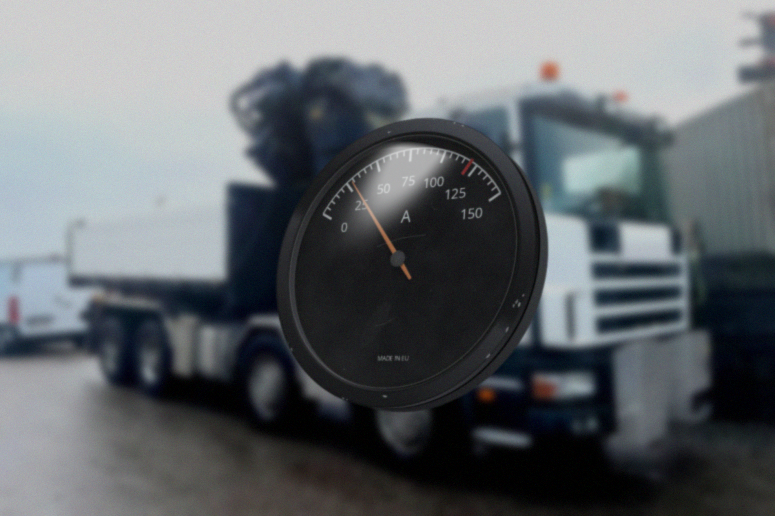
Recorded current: 30 A
